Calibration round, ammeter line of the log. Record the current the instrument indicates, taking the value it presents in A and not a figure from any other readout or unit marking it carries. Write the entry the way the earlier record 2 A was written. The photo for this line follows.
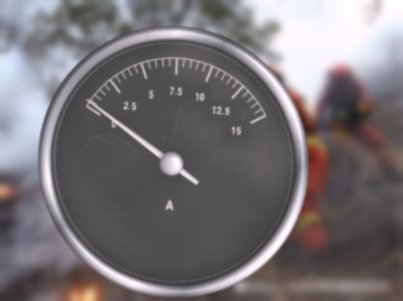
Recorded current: 0.5 A
